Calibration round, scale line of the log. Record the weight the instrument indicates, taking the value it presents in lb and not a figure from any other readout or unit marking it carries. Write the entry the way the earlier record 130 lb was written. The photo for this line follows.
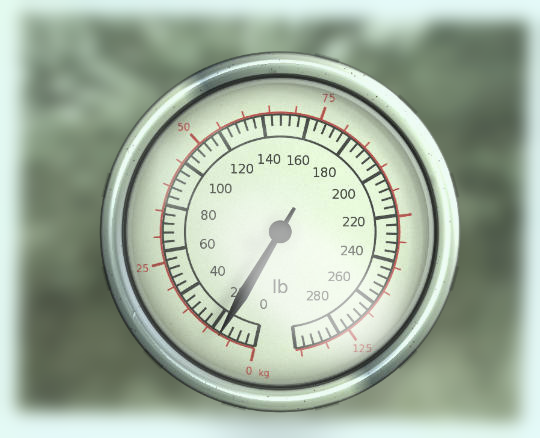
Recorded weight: 16 lb
